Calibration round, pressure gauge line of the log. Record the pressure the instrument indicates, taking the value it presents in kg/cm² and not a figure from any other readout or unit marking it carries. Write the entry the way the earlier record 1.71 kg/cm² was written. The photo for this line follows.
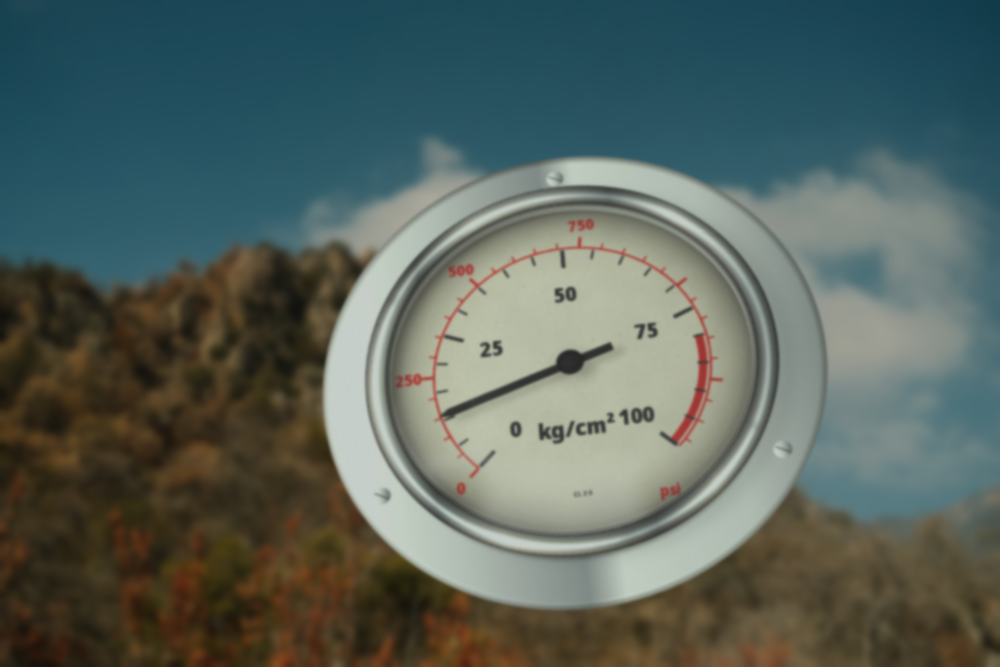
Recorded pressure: 10 kg/cm²
